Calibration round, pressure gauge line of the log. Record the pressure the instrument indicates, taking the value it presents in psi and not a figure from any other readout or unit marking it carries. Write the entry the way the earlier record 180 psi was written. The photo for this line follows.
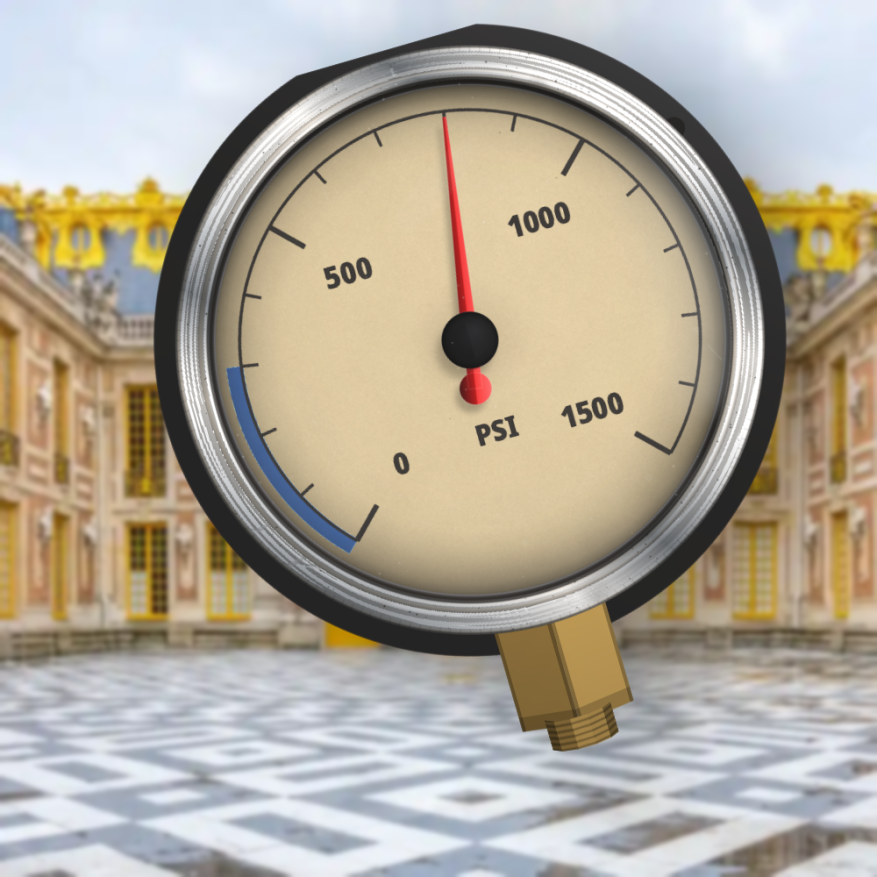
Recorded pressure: 800 psi
